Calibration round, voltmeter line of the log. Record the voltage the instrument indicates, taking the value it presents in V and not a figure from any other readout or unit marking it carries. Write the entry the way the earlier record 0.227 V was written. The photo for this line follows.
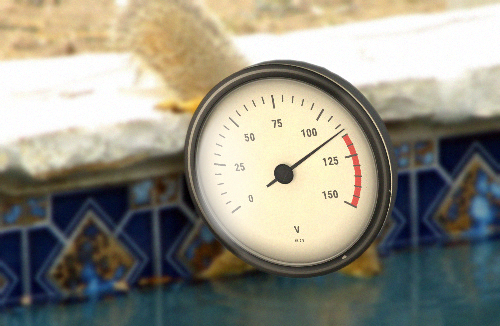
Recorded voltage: 112.5 V
